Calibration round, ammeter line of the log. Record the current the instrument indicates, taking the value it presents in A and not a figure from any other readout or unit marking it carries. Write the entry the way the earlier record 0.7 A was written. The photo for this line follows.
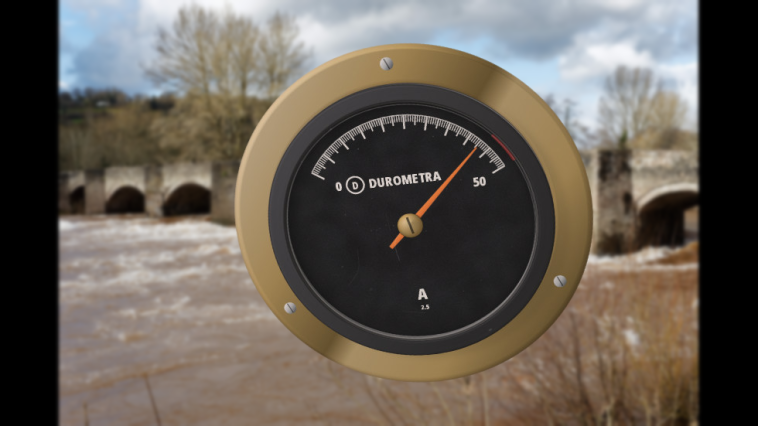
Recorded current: 42.5 A
